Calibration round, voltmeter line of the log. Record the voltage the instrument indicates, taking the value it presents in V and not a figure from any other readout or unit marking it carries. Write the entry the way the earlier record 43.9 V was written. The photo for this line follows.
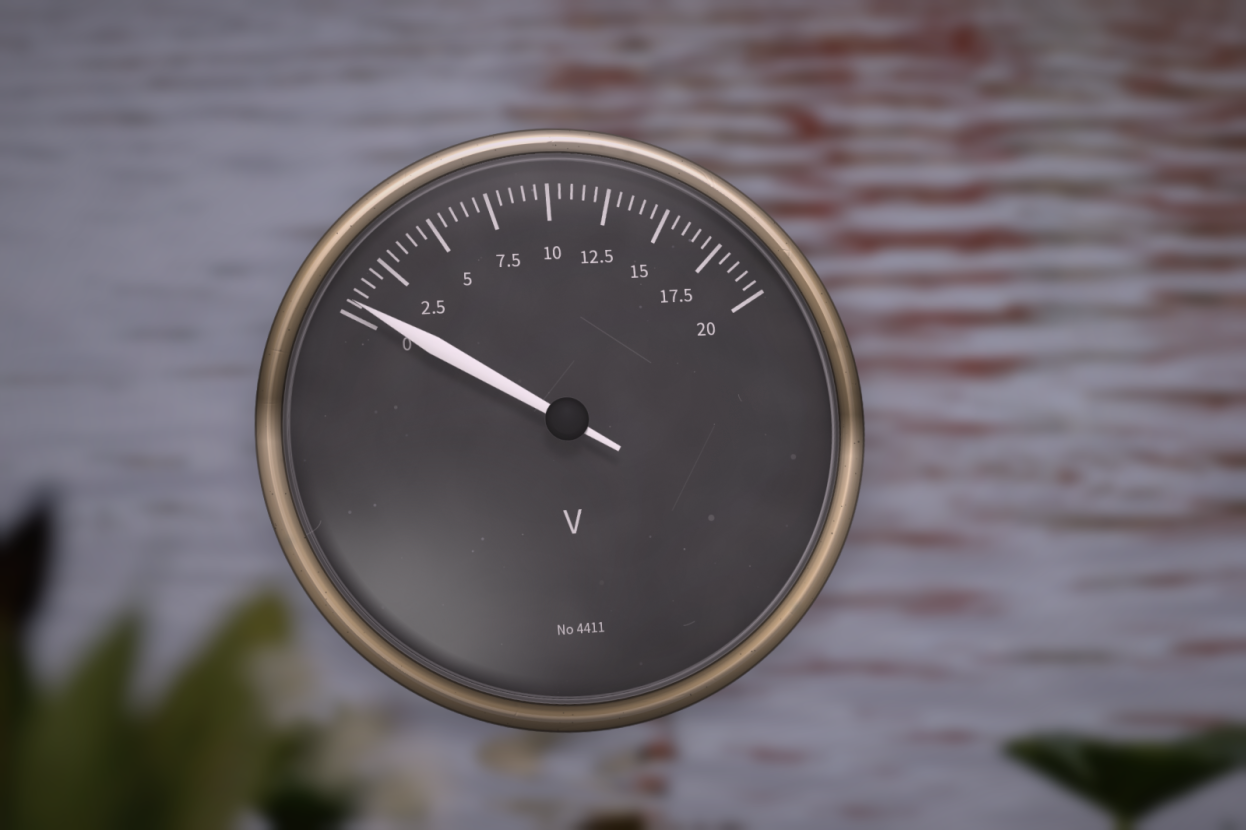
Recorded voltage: 0.5 V
